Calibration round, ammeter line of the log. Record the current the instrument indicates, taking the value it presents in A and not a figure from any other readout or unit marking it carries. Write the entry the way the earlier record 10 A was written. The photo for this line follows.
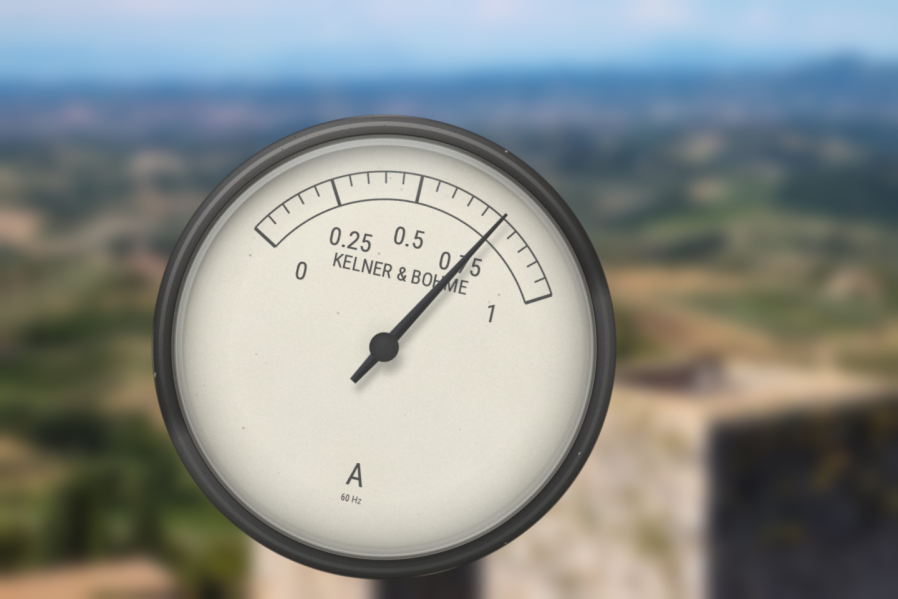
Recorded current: 0.75 A
